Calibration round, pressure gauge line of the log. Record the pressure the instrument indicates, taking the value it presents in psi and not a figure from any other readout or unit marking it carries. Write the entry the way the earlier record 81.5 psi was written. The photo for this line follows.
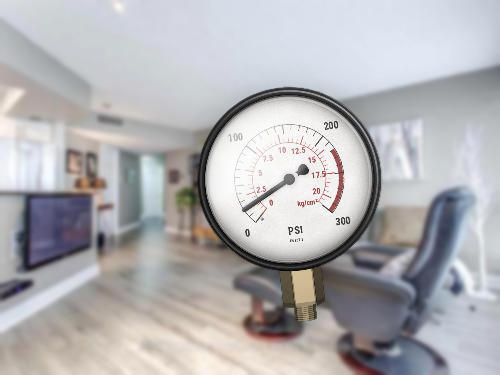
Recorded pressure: 20 psi
